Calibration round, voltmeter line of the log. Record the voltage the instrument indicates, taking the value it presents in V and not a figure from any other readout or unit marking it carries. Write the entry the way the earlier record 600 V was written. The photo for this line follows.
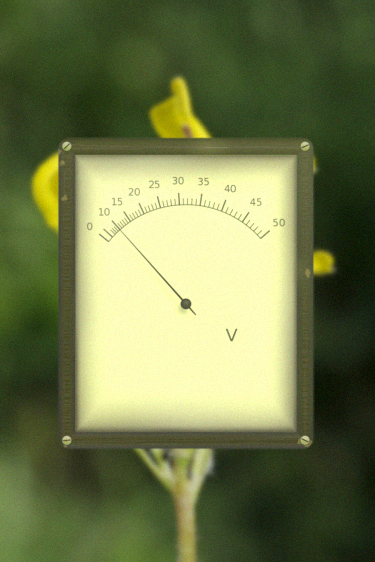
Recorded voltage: 10 V
